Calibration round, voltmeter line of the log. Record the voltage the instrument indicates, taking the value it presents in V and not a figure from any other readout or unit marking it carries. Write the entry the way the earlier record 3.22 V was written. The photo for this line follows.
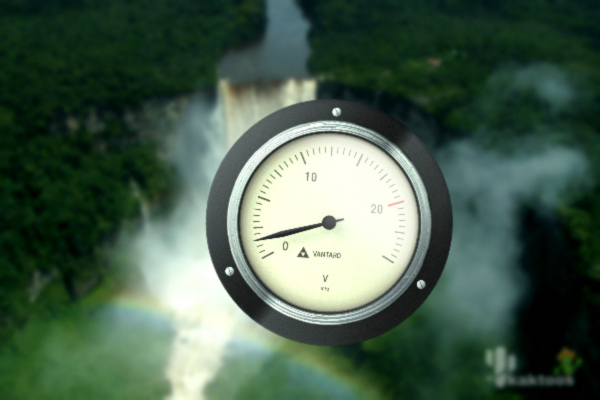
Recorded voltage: 1.5 V
